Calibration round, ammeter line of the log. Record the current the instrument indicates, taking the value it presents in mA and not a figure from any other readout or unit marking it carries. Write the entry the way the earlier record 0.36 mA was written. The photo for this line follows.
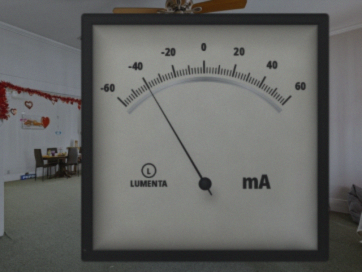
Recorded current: -40 mA
